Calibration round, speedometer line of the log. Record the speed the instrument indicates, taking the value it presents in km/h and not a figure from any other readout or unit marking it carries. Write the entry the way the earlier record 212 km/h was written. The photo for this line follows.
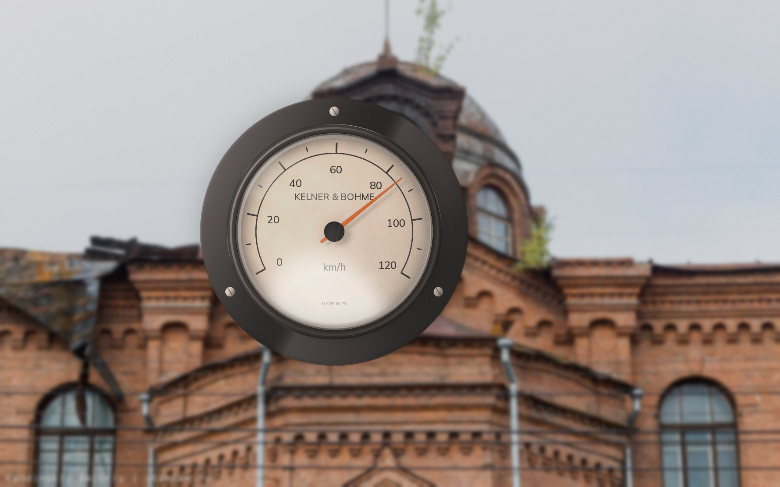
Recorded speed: 85 km/h
